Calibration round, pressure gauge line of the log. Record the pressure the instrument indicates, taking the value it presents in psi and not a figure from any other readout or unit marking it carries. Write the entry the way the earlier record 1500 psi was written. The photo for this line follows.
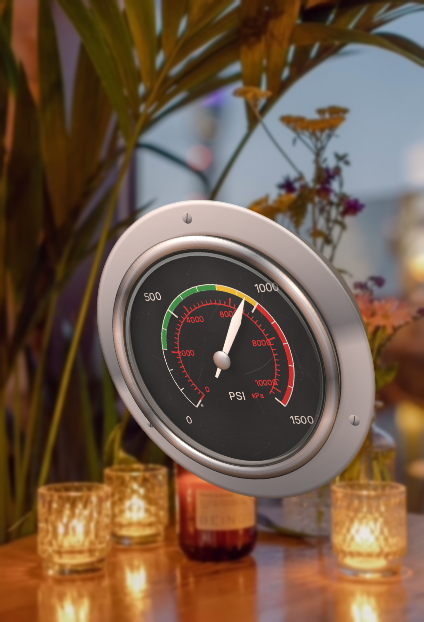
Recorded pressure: 950 psi
